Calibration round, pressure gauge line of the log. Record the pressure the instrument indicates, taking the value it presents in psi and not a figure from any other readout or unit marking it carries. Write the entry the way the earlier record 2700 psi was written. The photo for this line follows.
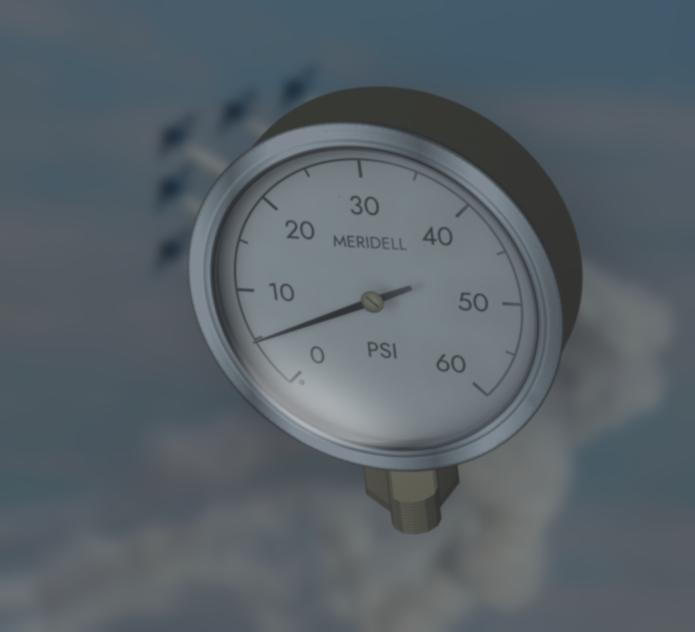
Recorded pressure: 5 psi
